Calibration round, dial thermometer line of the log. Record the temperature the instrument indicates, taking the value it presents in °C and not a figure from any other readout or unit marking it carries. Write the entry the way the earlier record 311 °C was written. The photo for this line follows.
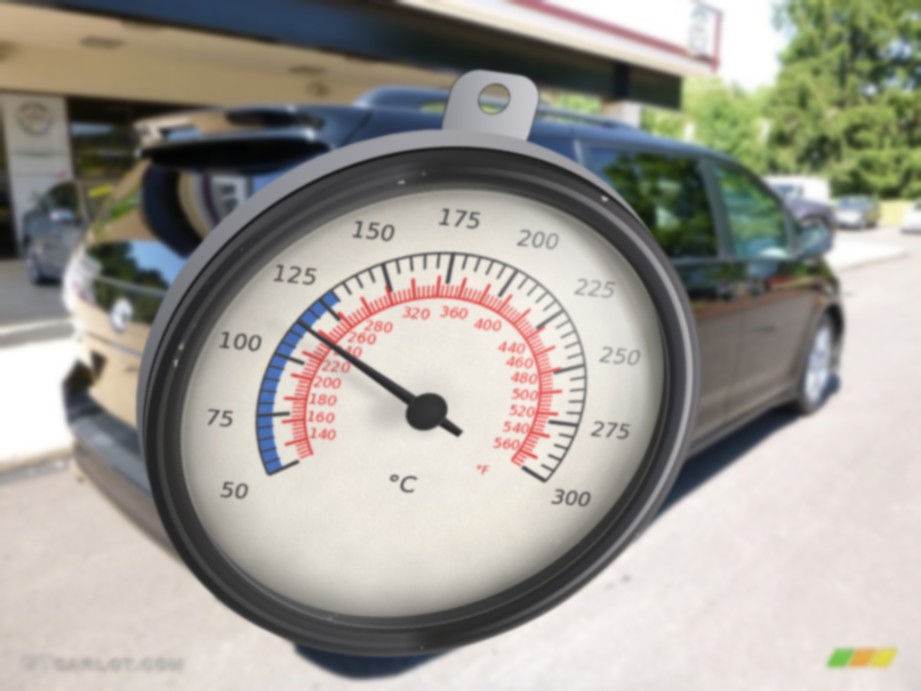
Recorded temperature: 115 °C
